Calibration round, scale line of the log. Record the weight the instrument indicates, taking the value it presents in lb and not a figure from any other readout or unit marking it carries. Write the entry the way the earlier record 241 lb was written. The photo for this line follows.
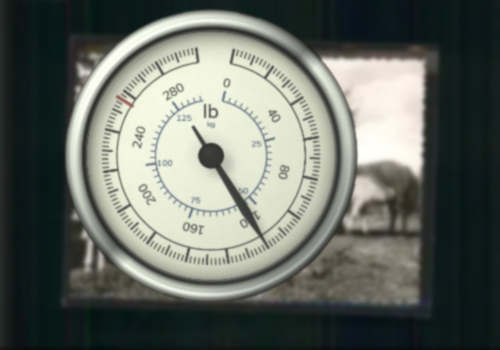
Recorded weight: 120 lb
